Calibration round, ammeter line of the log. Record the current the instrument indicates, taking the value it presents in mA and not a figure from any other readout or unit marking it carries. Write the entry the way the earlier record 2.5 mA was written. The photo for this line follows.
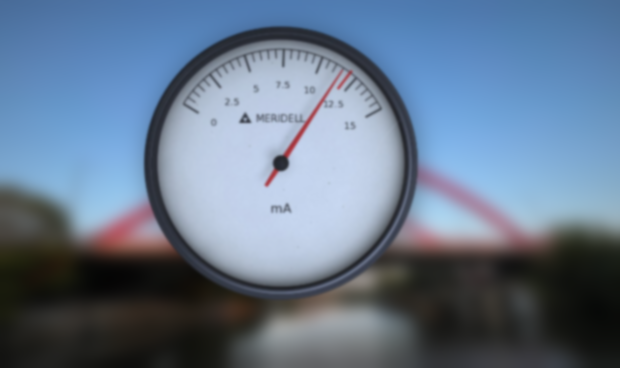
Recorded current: 11.5 mA
